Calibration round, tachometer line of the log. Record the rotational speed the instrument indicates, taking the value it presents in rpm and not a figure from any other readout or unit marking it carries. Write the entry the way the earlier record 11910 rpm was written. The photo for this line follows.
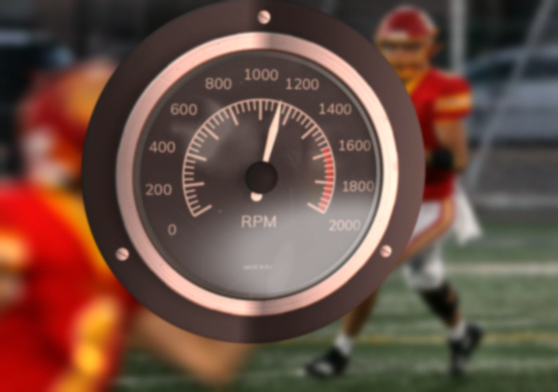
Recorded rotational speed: 1120 rpm
